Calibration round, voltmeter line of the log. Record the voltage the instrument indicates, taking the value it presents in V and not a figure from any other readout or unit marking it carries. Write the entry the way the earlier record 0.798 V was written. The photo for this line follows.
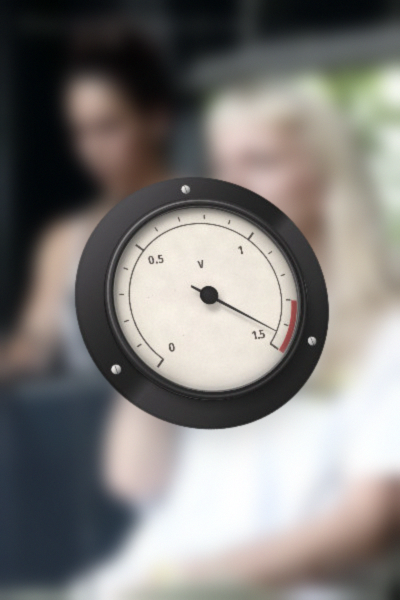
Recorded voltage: 1.45 V
